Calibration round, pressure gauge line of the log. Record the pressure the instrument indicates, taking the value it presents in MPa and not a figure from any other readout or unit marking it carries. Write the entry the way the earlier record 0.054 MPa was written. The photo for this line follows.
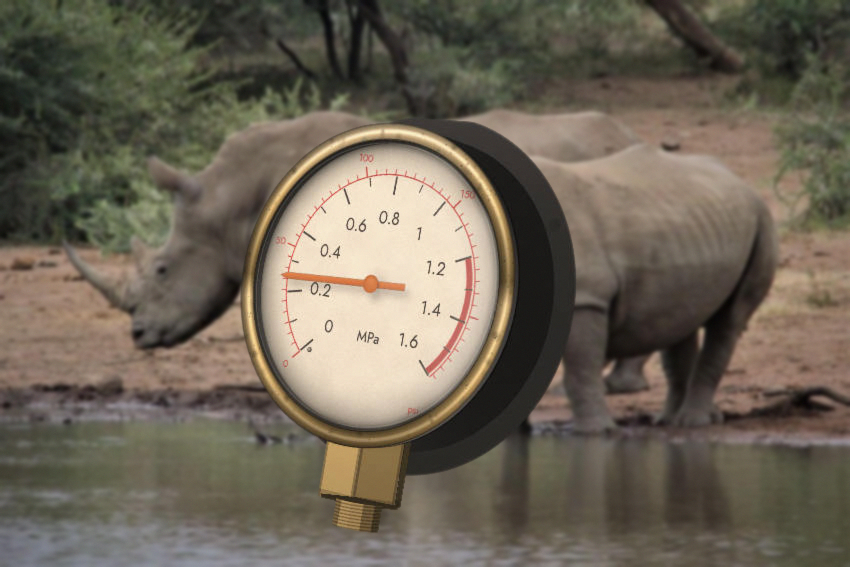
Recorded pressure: 0.25 MPa
